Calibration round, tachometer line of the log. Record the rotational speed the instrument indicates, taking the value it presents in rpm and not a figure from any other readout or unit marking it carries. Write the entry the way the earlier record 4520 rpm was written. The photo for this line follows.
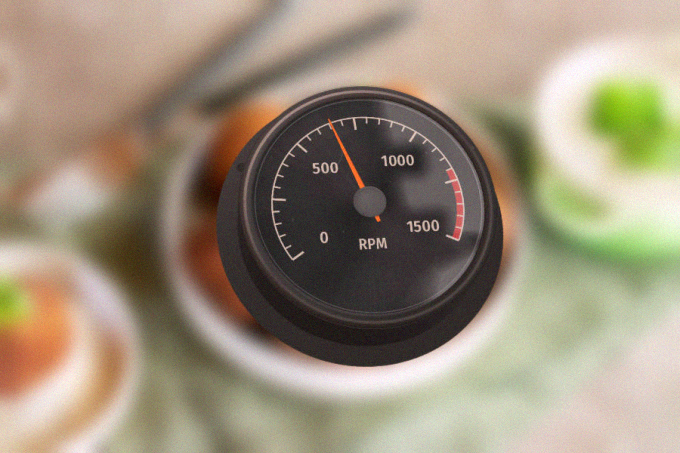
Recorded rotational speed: 650 rpm
